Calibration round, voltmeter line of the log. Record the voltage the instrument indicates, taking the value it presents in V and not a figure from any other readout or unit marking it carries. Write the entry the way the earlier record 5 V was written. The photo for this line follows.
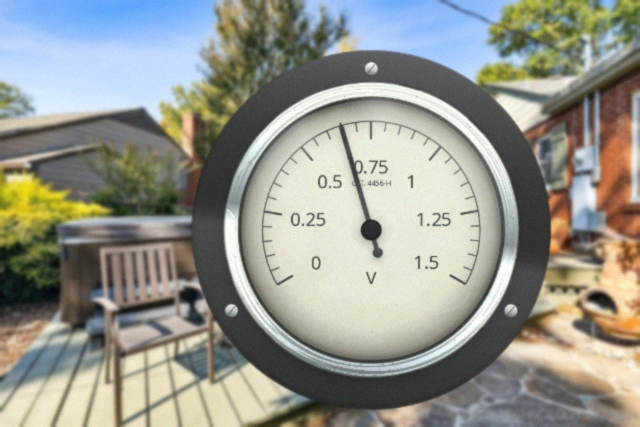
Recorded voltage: 0.65 V
